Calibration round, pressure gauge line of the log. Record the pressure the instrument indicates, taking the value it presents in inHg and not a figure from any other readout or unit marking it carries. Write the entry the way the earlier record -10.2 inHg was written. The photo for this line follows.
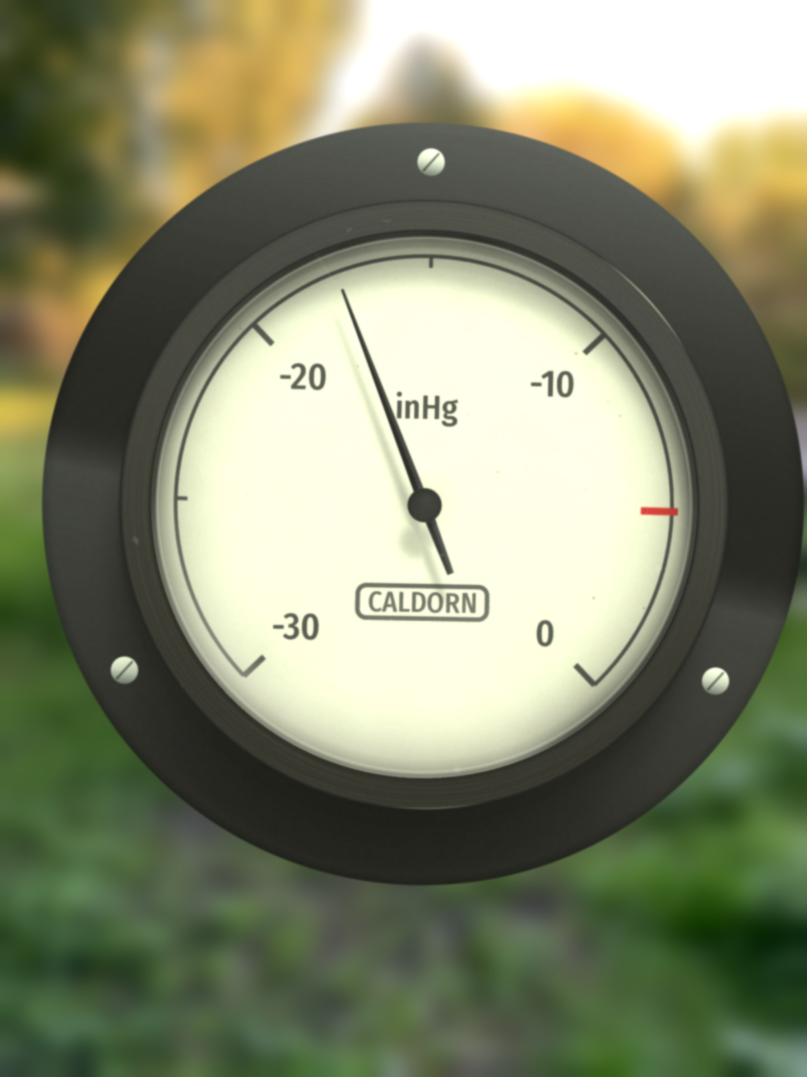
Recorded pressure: -17.5 inHg
